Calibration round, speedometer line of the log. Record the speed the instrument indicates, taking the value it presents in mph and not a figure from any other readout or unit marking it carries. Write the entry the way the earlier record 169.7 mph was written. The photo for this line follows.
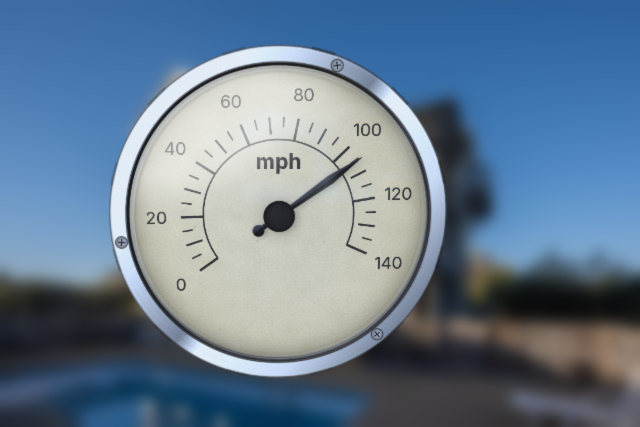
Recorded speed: 105 mph
